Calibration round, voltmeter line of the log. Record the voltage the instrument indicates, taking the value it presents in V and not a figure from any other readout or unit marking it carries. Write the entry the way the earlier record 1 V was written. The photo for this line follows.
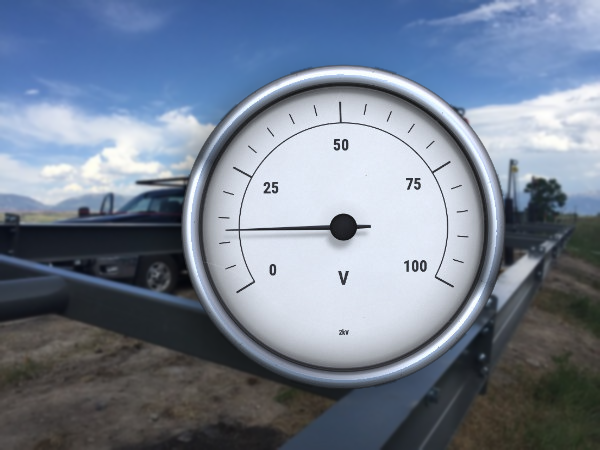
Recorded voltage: 12.5 V
